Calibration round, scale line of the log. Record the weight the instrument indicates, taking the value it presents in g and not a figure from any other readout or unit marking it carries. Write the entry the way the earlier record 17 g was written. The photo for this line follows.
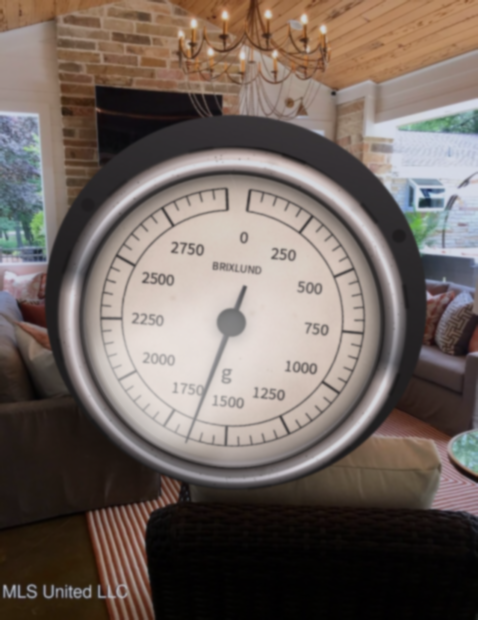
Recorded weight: 1650 g
